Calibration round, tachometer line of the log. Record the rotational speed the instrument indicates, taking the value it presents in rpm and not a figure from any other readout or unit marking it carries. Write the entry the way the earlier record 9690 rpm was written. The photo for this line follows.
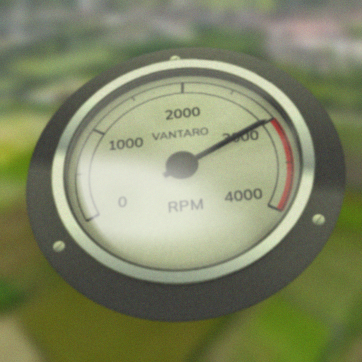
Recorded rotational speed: 3000 rpm
